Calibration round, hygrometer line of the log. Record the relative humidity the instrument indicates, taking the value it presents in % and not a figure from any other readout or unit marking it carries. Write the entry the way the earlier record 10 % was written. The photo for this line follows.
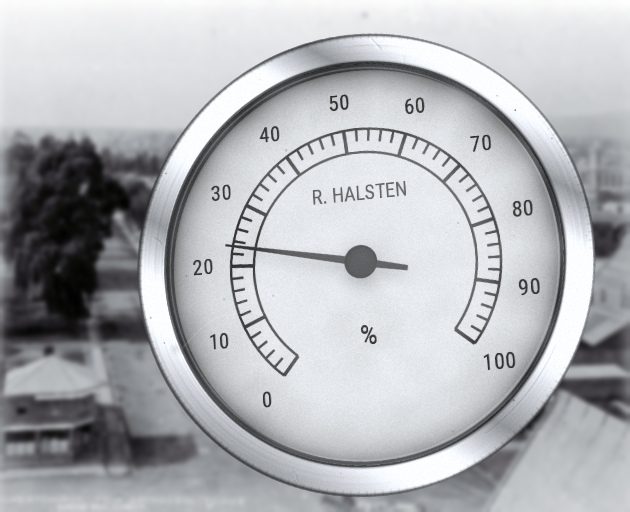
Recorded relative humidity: 23 %
